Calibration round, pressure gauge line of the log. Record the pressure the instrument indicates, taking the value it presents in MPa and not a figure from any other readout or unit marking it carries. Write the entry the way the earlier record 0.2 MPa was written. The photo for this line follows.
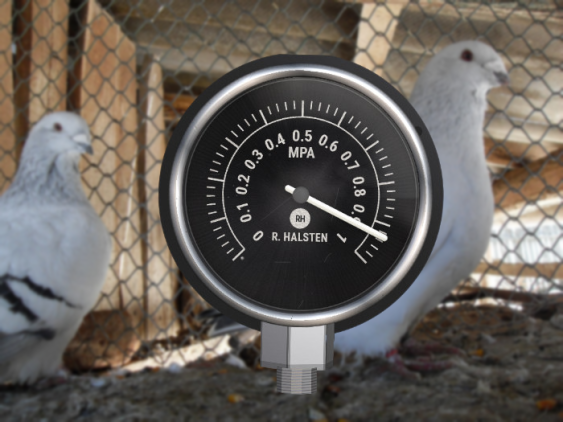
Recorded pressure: 0.93 MPa
